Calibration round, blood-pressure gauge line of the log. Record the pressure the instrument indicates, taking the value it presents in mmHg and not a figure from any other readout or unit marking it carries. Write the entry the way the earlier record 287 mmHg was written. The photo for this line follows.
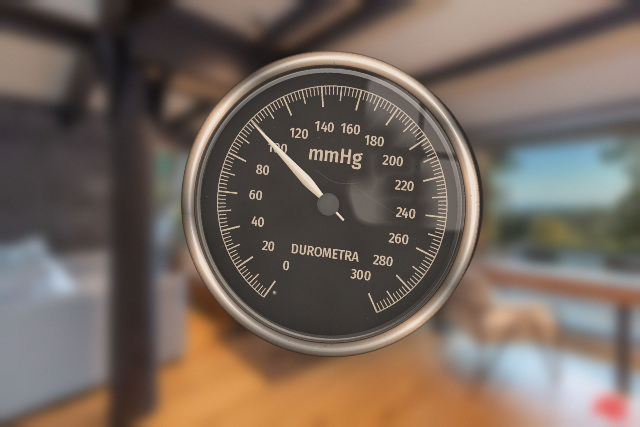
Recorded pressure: 100 mmHg
